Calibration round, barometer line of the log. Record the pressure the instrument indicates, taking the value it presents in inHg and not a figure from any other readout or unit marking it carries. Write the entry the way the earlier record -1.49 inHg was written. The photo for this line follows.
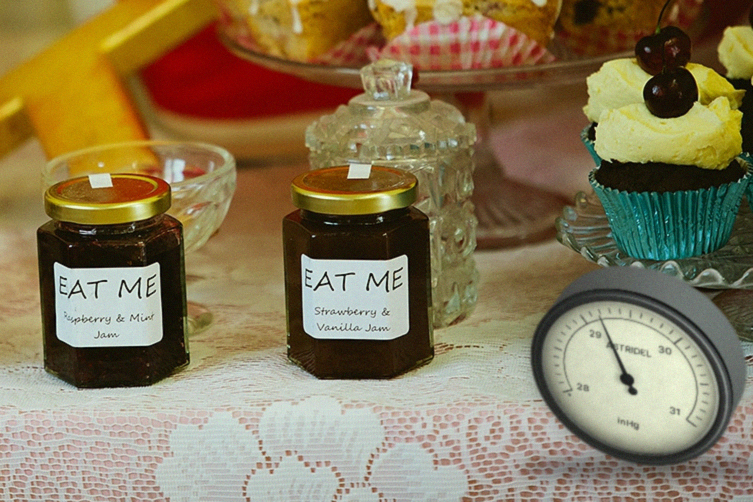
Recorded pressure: 29.2 inHg
